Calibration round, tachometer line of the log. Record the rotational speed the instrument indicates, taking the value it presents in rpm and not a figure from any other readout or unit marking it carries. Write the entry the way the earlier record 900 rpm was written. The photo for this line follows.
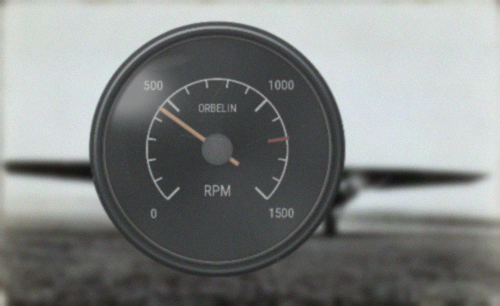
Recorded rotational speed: 450 rpm
